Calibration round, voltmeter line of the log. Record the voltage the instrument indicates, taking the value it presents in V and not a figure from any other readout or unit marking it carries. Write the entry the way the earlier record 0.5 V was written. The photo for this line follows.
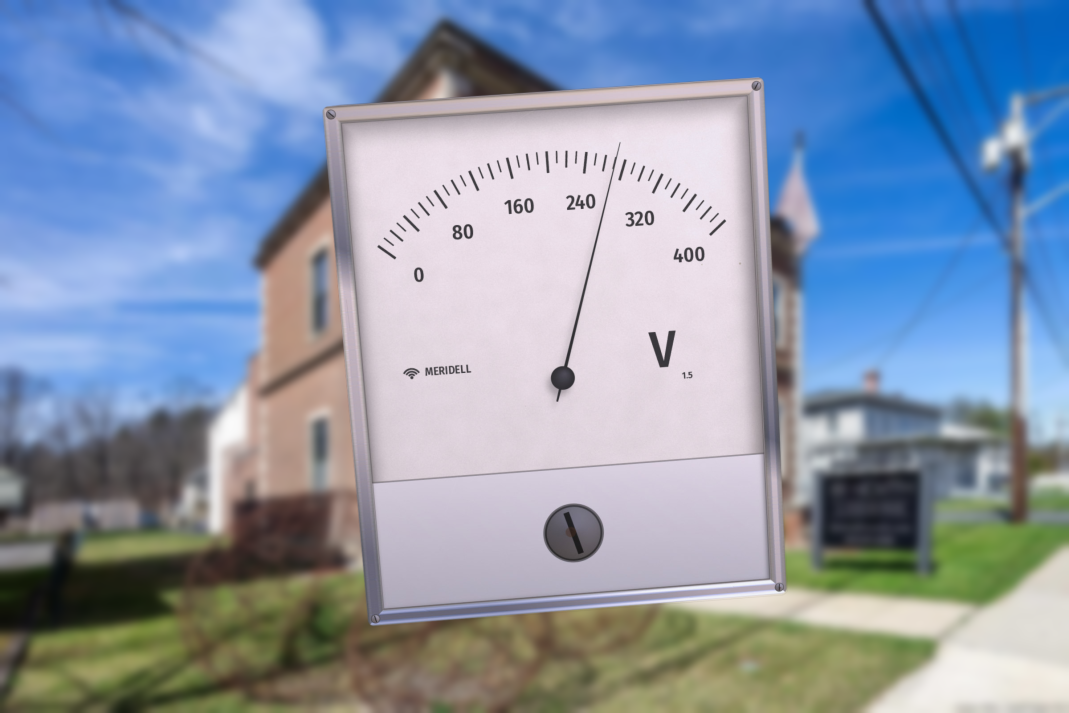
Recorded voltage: 270 V
